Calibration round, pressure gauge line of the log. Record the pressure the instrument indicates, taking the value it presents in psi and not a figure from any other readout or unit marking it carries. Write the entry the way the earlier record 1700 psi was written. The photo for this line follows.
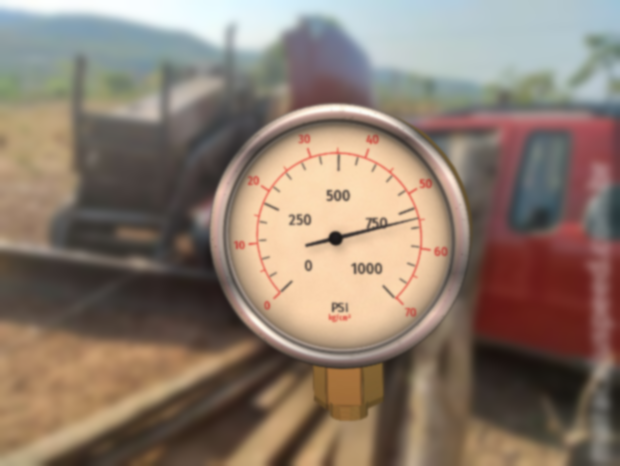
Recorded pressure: 775 psi
